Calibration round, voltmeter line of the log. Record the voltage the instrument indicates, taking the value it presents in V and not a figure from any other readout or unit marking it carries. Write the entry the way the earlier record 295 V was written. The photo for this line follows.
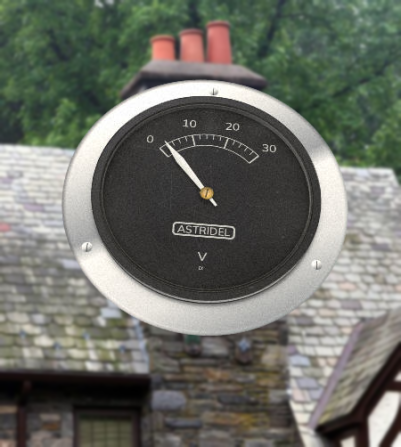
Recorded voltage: 2 V
